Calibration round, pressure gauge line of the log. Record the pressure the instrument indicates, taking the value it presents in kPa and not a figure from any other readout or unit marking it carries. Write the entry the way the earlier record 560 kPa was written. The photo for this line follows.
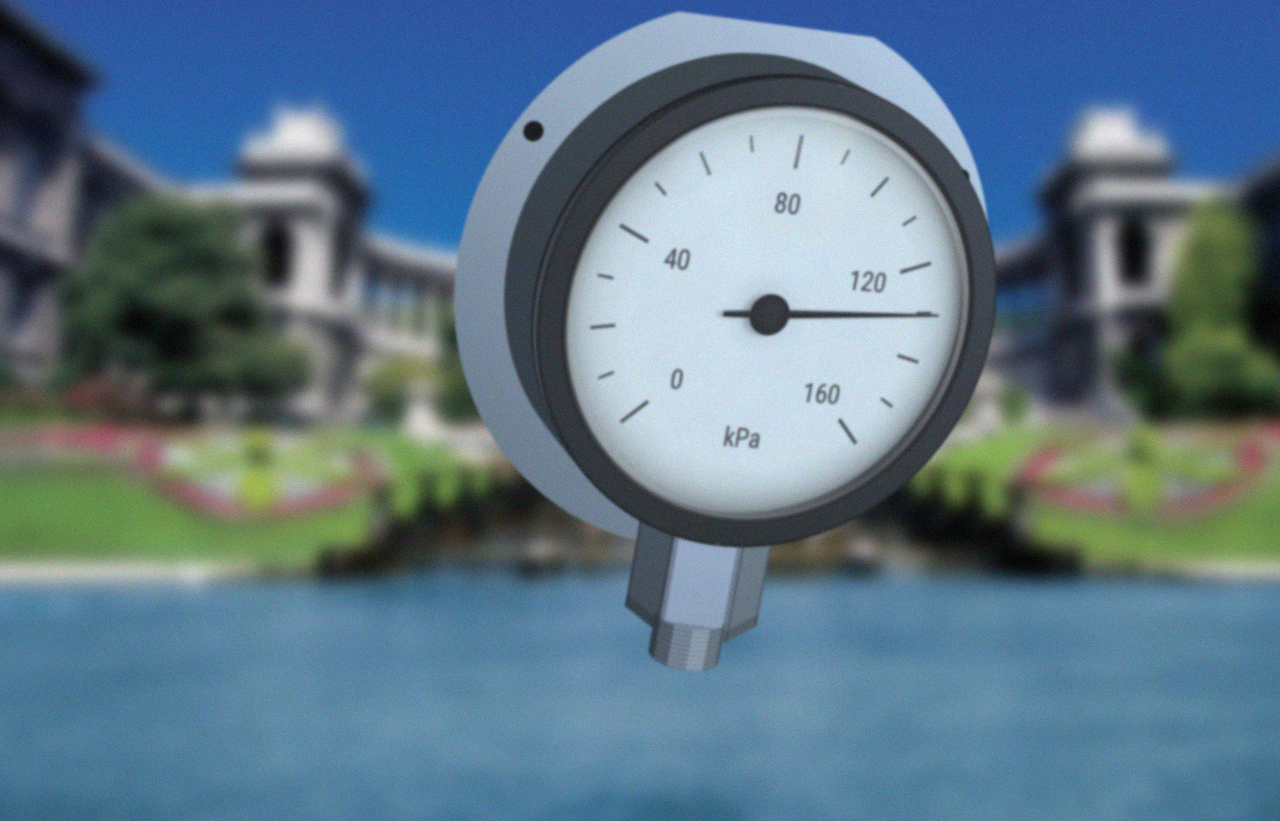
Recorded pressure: 130 kPa
